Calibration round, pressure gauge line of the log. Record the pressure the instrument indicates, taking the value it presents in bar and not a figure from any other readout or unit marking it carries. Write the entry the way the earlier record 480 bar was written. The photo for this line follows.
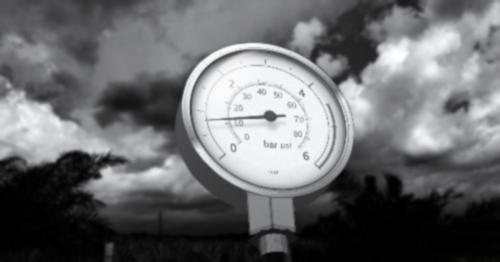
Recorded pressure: 0.75 bar
